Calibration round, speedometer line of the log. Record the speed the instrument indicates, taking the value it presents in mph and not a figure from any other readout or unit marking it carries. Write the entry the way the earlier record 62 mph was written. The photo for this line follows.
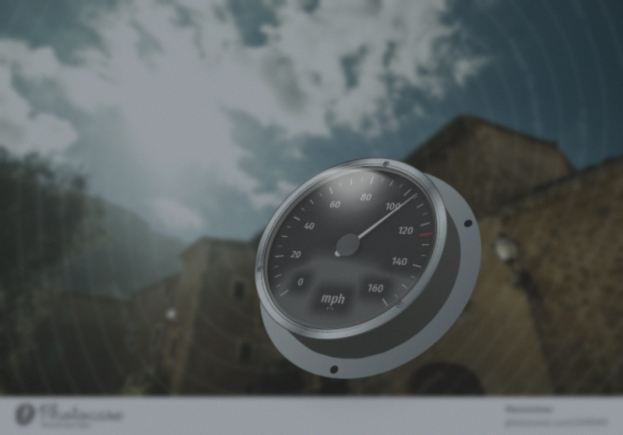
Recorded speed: 105 mph
